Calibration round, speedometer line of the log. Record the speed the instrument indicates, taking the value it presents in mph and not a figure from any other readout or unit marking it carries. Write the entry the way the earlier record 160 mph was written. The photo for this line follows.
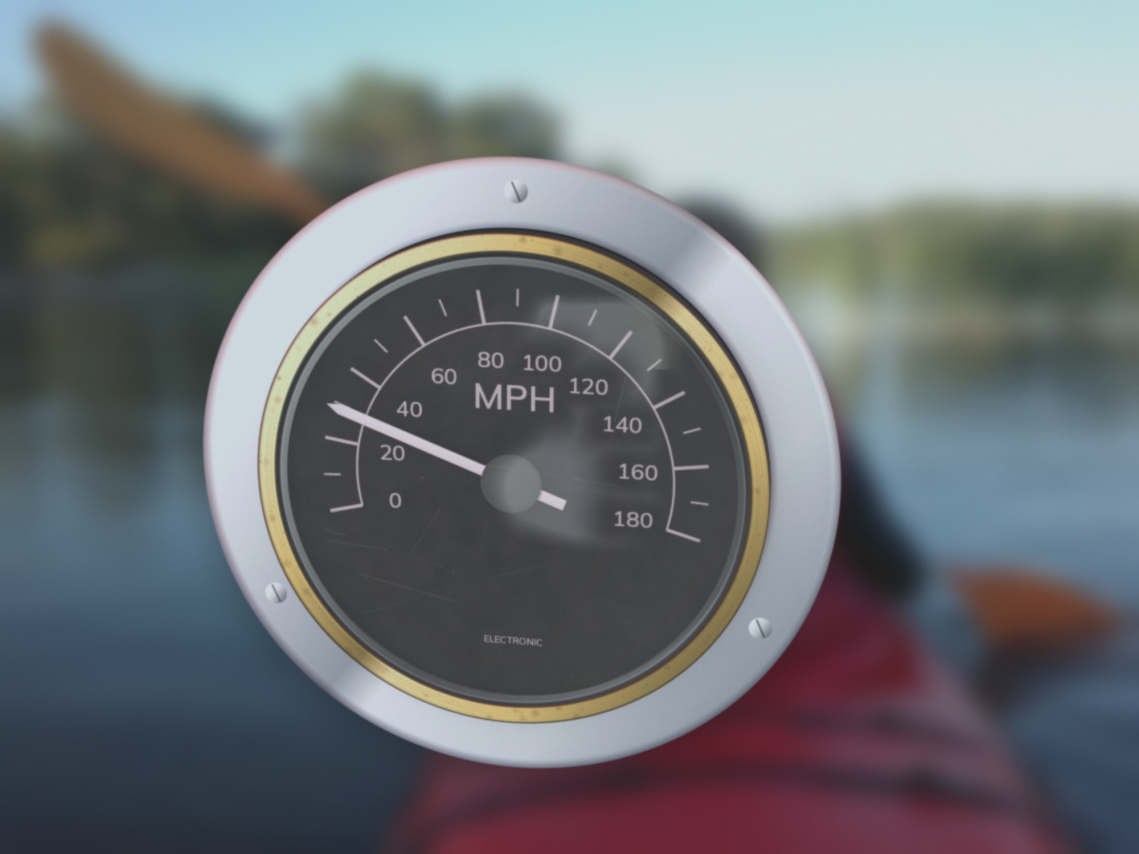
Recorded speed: 30 mph
